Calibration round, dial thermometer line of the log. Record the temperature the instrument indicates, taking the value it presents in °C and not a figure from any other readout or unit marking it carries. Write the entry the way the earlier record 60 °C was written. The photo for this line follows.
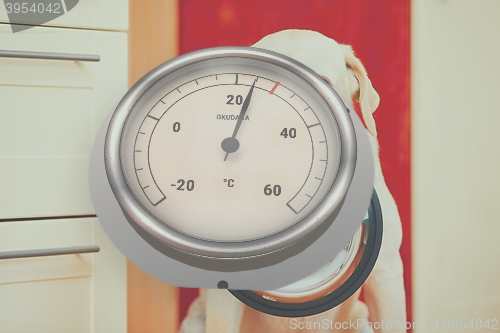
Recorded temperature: 24 °C
